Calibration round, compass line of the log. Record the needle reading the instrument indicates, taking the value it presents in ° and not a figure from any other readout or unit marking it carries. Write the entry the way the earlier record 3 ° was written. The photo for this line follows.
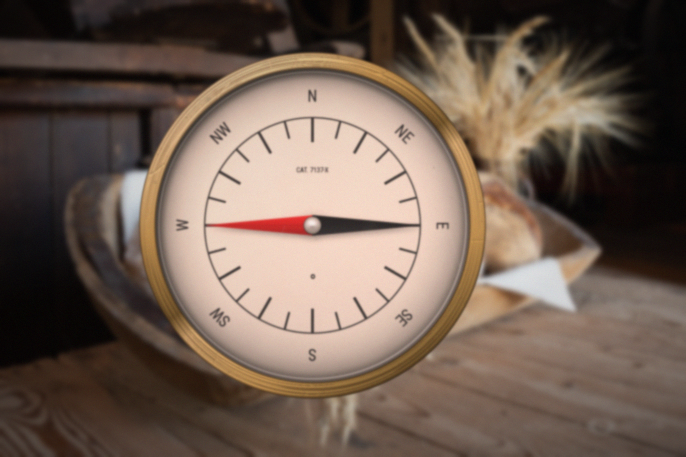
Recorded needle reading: 270 °
